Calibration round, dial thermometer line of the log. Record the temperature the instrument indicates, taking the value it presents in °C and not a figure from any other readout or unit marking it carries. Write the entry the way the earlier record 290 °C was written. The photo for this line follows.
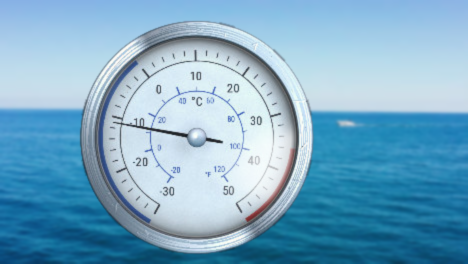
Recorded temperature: -11 °C
